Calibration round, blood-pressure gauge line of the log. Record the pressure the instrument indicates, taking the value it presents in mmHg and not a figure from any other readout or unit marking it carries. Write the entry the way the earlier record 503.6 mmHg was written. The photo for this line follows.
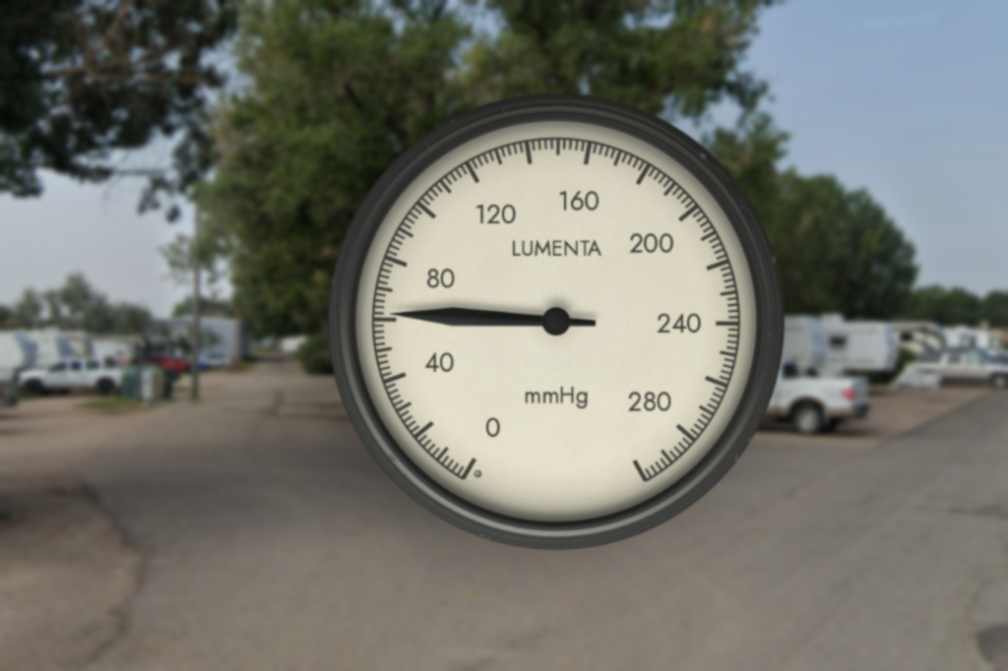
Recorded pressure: 62 mmHg
